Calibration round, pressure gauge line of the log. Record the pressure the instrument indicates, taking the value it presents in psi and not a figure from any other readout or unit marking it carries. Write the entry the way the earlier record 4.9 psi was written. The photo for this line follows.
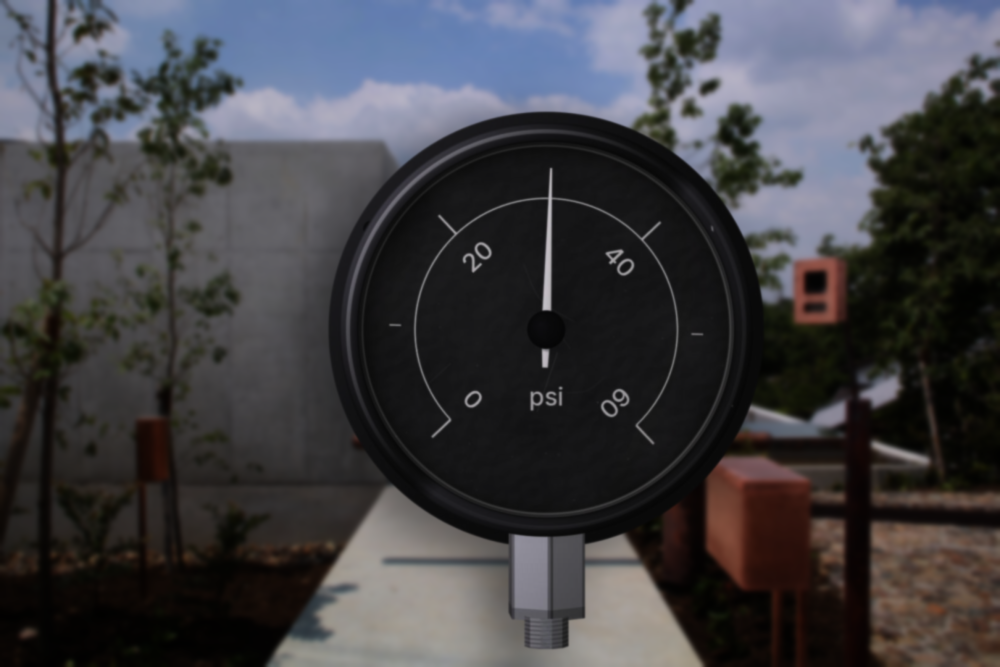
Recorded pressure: 30 psi
